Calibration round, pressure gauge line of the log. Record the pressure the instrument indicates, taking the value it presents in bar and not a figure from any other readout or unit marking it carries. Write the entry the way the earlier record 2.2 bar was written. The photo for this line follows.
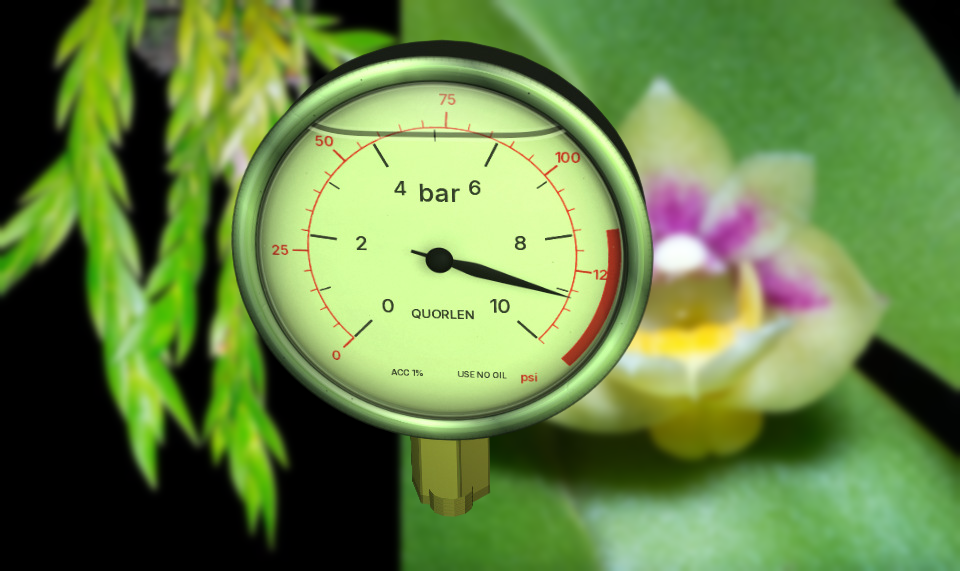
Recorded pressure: 9 bar
